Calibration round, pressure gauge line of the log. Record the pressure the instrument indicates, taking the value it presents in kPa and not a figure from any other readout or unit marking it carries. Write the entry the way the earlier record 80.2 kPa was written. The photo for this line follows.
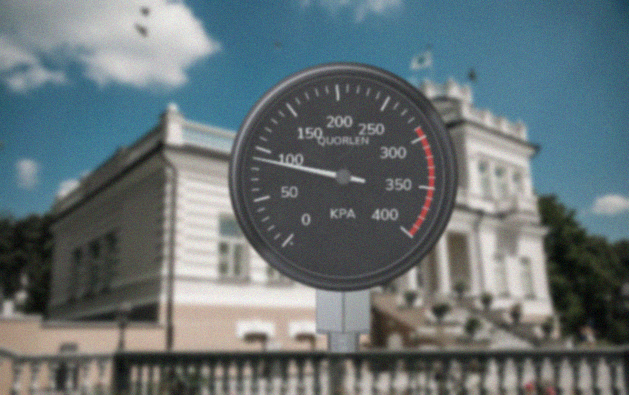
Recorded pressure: 90 kPa
